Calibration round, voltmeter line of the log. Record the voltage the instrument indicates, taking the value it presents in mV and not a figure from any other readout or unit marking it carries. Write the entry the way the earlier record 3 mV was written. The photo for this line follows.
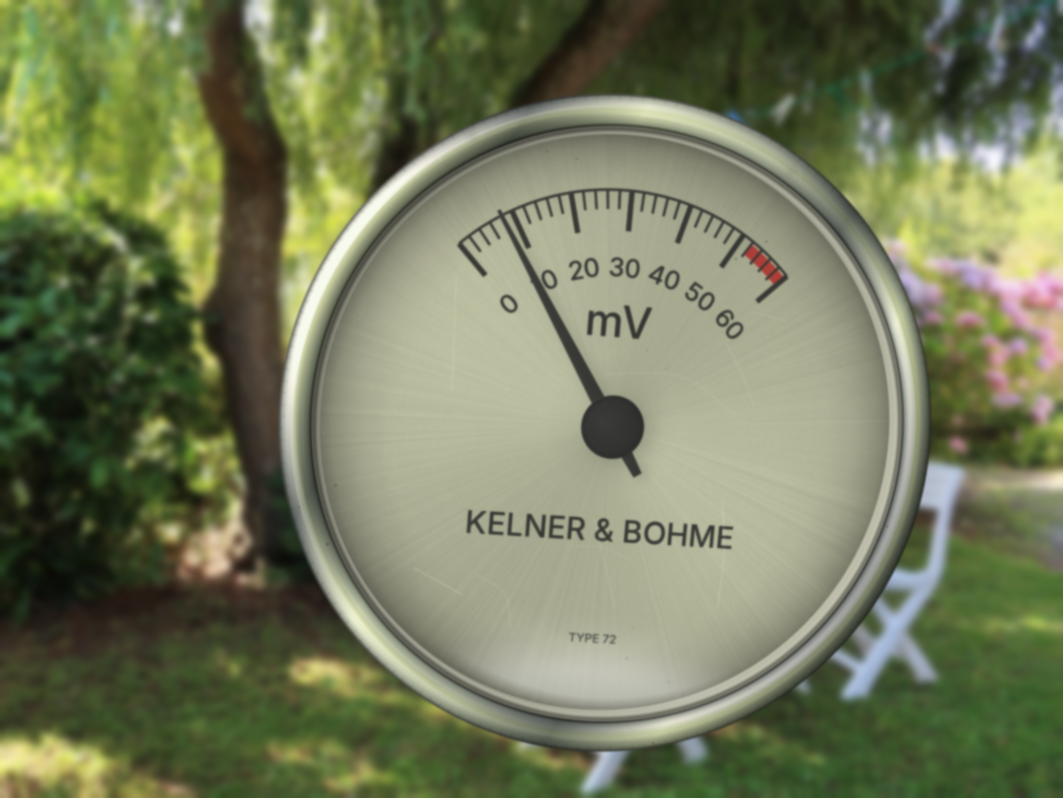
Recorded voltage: 8 mV
